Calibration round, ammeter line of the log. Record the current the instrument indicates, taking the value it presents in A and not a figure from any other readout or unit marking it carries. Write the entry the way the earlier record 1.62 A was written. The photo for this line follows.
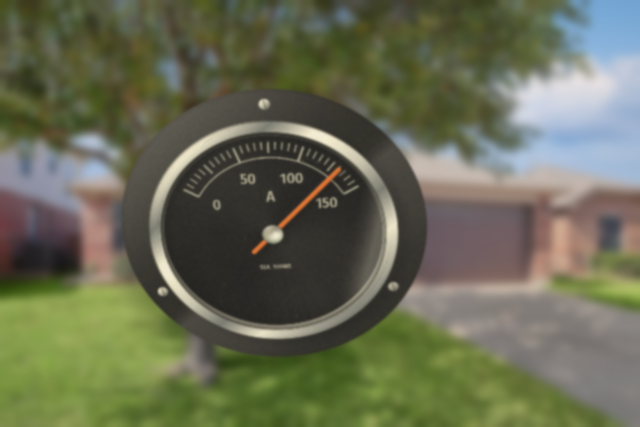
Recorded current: 130 A
